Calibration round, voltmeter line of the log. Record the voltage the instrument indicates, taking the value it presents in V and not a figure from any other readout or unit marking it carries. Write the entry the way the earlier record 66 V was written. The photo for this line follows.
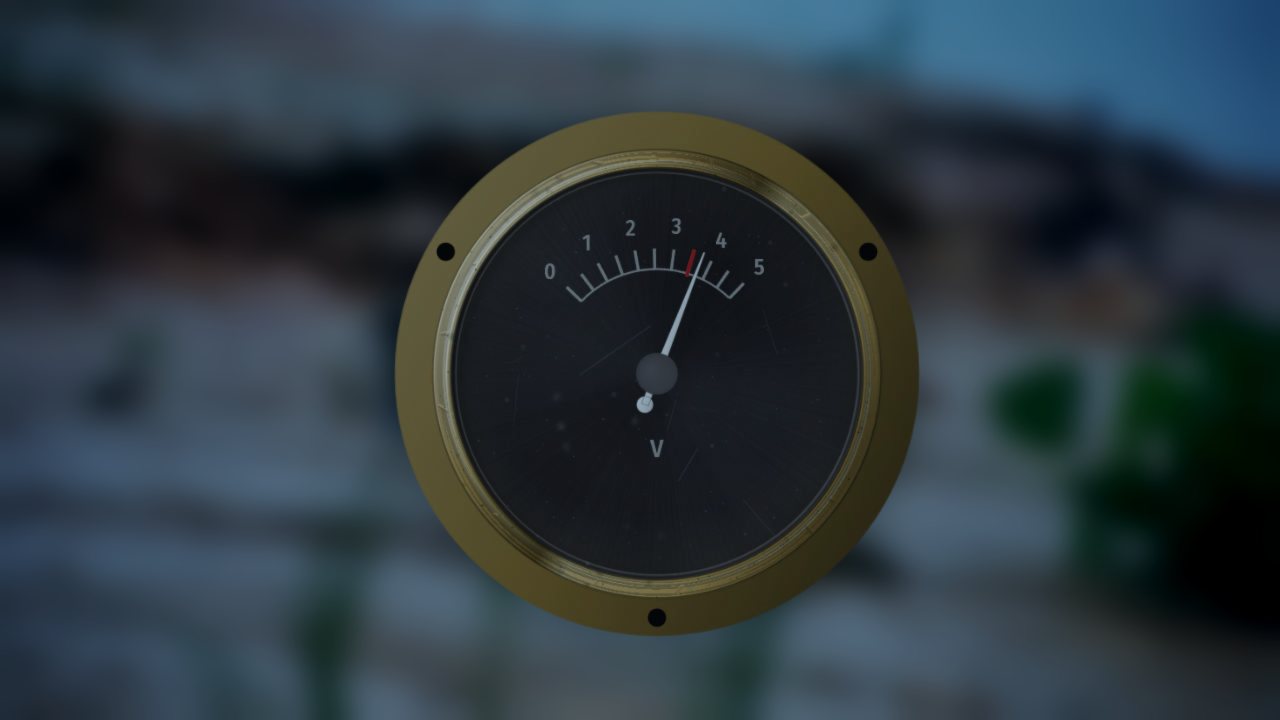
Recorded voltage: 3.75 V
